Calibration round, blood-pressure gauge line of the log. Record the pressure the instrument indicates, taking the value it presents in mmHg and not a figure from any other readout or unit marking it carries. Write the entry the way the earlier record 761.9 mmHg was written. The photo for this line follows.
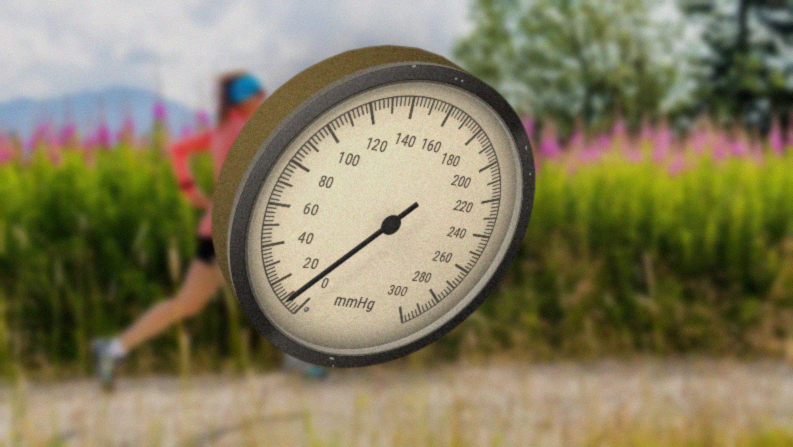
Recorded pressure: 10 mmHg
